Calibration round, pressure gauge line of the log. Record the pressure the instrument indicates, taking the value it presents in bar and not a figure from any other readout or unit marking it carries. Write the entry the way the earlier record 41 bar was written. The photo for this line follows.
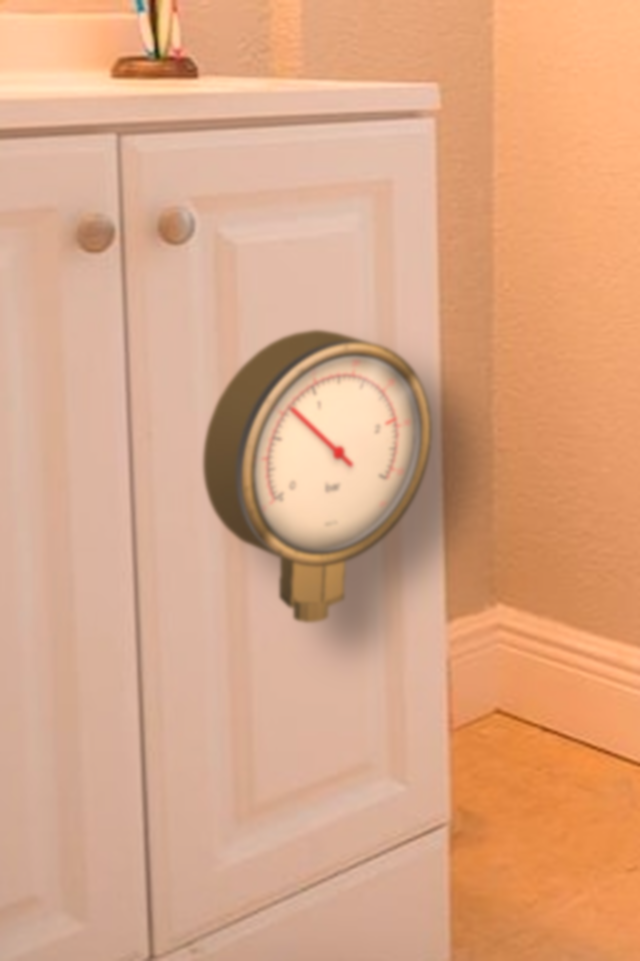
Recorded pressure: 0.75 bar
